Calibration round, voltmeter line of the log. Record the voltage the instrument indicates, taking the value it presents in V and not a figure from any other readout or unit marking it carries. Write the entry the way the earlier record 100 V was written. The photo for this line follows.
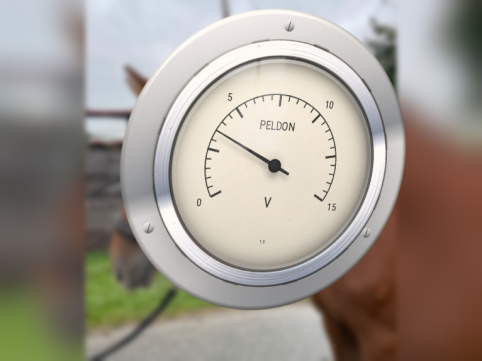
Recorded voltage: 3.5 V
